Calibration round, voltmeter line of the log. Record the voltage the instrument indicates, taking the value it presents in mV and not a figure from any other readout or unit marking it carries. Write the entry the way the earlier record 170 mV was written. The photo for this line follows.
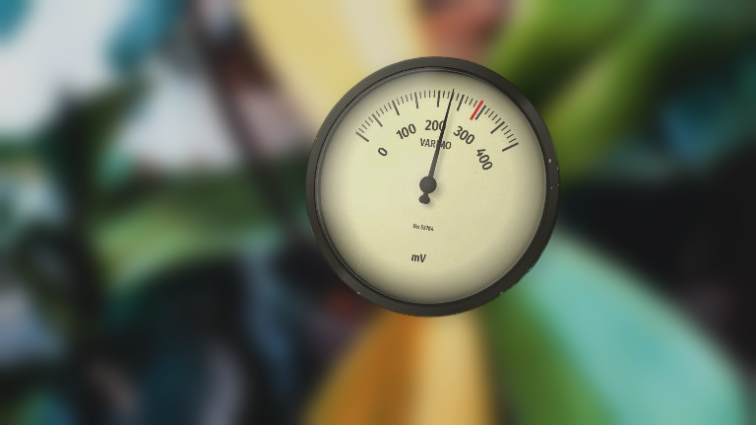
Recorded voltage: 230 mV
